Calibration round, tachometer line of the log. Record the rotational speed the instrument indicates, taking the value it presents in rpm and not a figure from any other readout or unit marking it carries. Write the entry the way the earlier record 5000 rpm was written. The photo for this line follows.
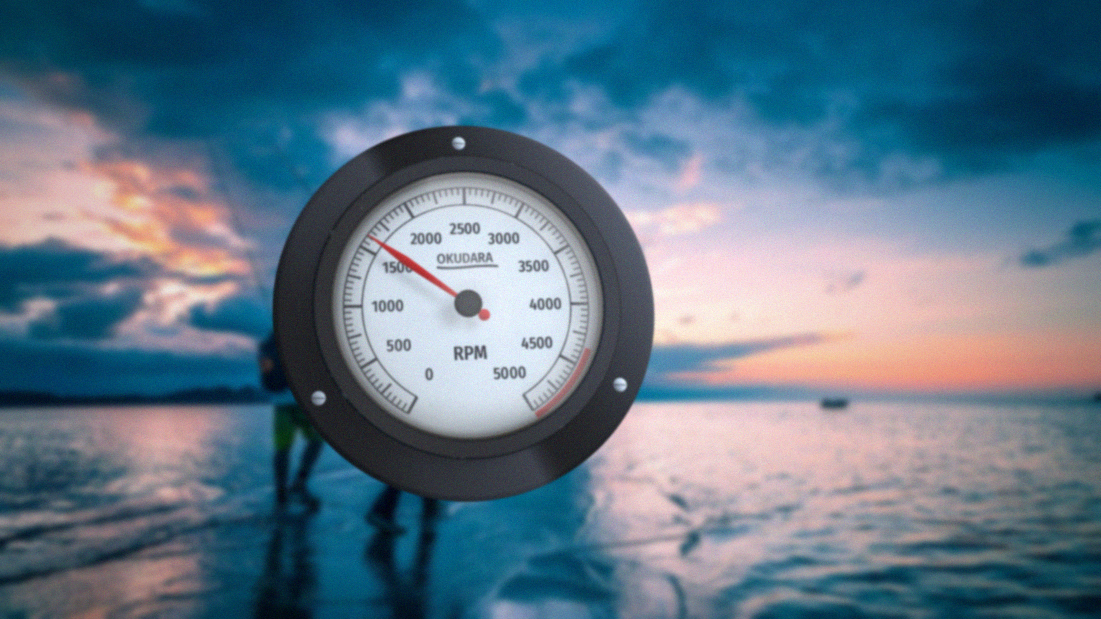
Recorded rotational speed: 1600 rpm
